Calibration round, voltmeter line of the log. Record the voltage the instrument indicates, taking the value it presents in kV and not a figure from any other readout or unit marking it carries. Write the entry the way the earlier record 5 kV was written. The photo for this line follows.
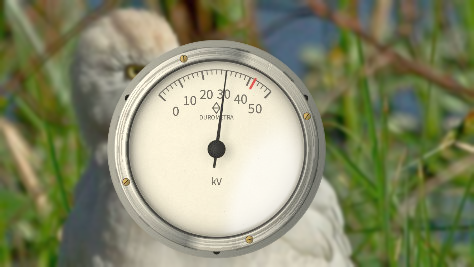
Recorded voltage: 30 kV
